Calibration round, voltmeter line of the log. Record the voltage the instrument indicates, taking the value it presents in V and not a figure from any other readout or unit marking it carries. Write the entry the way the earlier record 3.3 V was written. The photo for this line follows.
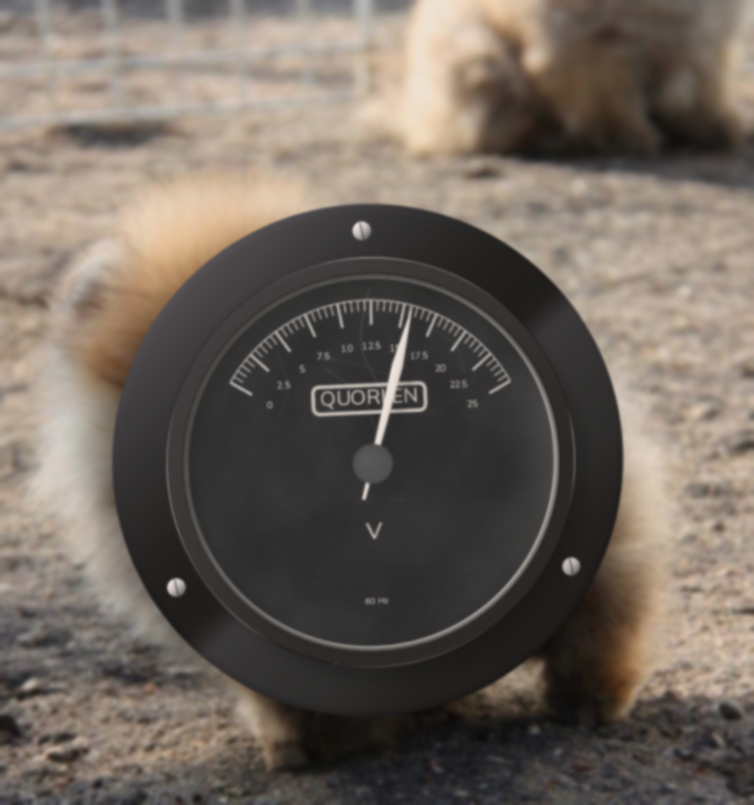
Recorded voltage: 15.5 V
